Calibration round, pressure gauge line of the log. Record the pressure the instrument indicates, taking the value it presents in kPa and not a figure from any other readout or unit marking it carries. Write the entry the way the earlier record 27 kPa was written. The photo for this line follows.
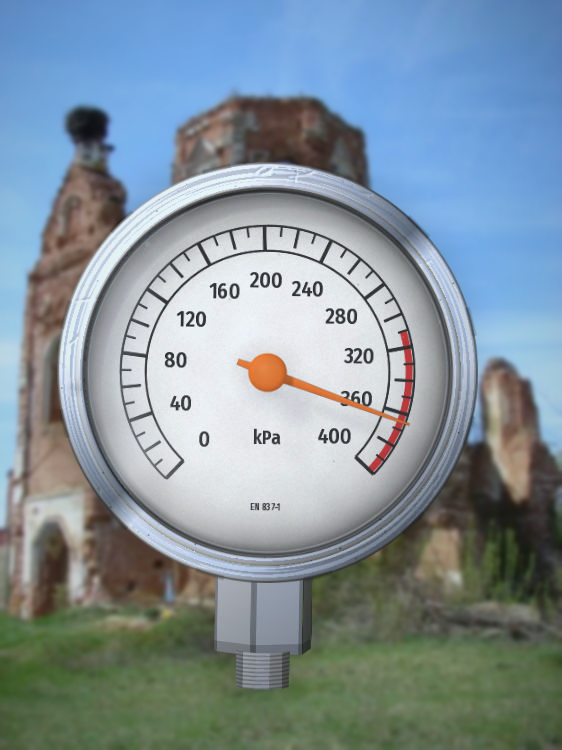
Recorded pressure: 365 kPa
